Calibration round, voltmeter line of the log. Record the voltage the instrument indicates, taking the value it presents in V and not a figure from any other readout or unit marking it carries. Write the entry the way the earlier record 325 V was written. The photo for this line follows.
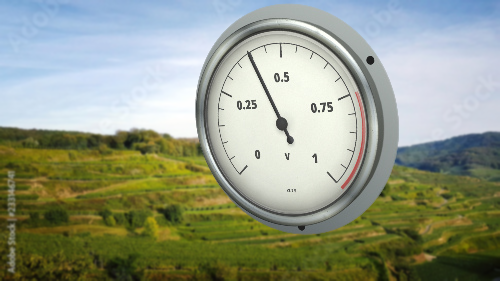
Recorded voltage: 0.4 V
